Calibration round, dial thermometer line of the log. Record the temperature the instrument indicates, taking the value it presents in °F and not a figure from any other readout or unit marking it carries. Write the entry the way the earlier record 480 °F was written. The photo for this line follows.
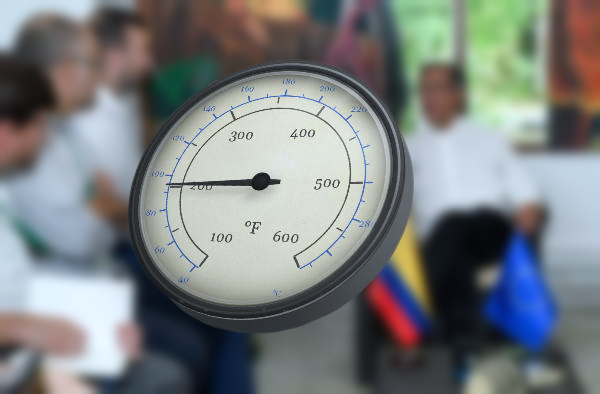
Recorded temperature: 200 °F
